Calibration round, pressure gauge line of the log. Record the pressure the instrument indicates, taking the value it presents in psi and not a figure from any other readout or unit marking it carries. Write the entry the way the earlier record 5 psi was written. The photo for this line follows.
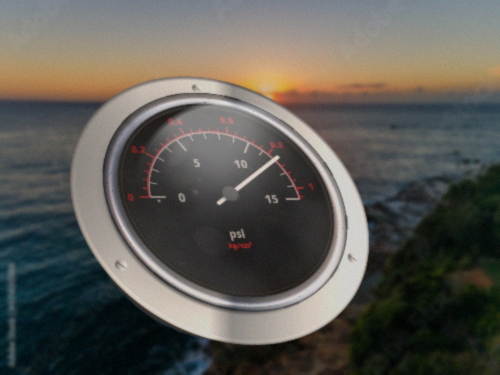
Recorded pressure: 12 psi
